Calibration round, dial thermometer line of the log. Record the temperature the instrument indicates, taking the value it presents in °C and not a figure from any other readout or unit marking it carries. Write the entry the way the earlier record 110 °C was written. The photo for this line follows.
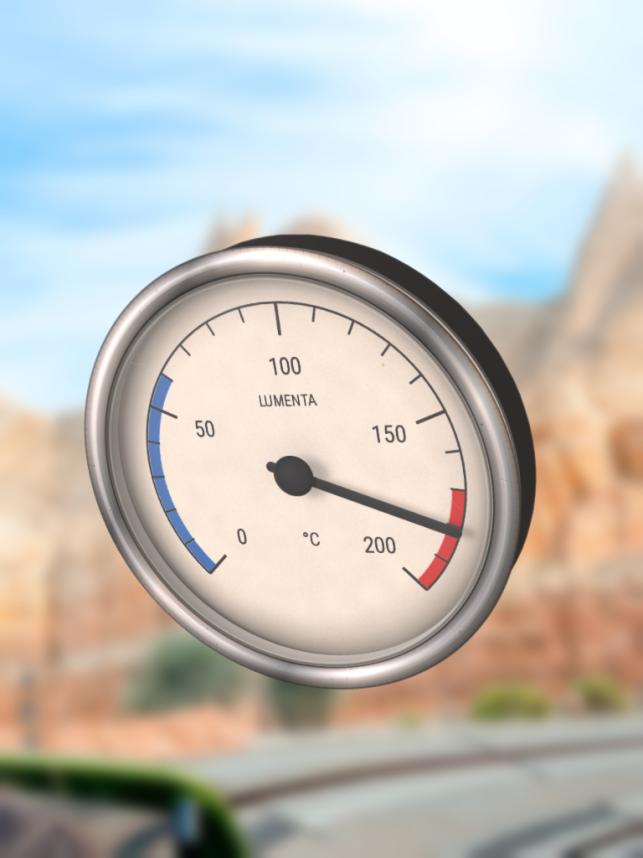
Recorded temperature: 180 °C
